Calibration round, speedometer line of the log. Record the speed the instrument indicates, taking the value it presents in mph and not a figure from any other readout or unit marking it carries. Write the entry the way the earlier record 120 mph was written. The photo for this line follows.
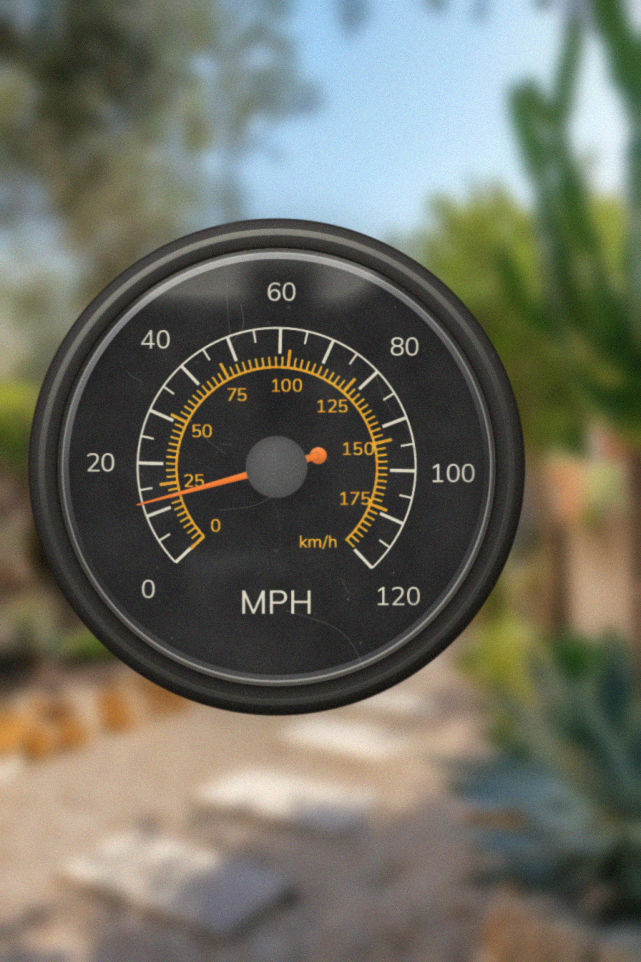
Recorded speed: 12.5 mph
